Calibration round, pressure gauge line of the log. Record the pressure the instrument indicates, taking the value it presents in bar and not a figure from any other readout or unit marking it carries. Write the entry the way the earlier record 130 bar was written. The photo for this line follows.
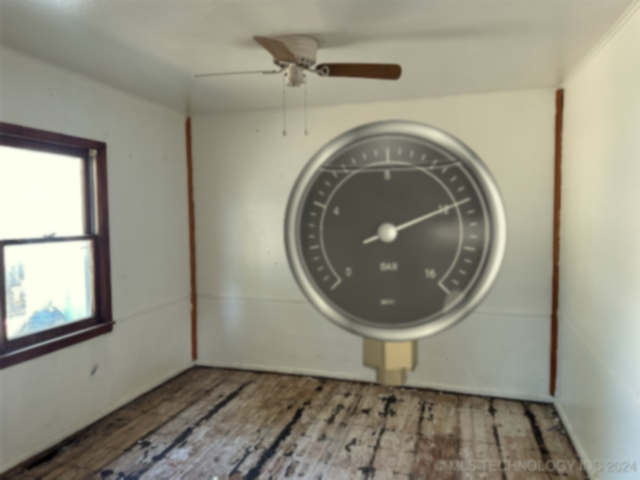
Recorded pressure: 12 bar
